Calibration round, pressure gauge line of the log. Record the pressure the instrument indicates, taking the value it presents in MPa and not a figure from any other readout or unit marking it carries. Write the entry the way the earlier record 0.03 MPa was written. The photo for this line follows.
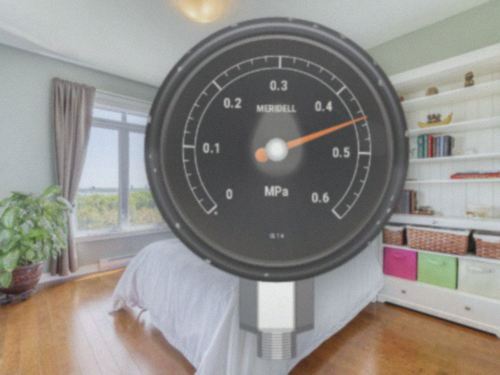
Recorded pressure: 0.45 MPa
